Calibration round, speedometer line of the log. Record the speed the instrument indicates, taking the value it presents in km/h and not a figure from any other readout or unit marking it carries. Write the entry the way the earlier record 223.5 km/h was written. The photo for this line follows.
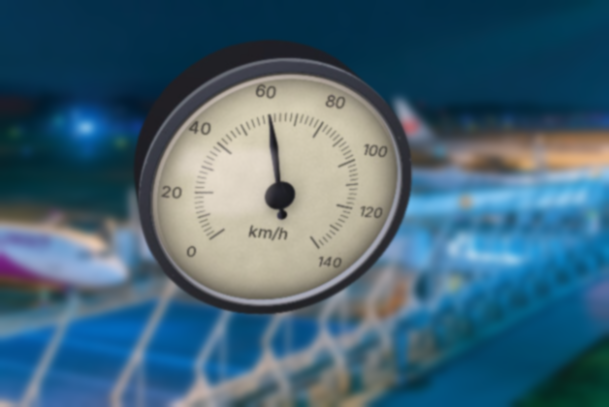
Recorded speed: 60 km/h
